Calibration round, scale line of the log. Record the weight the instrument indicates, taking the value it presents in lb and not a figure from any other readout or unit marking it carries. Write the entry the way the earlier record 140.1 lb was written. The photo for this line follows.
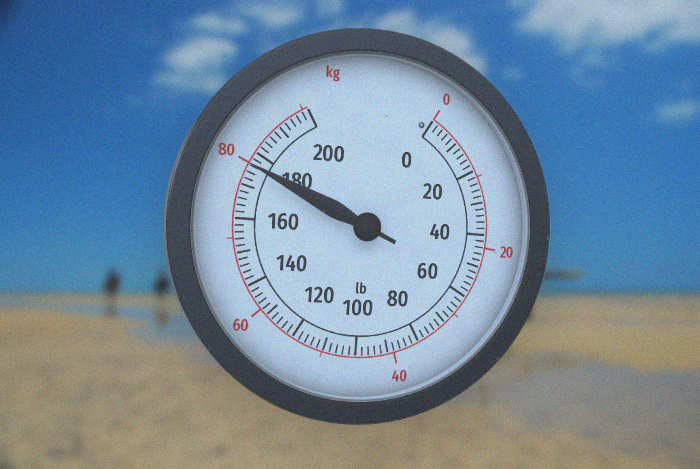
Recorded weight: 176 lb
